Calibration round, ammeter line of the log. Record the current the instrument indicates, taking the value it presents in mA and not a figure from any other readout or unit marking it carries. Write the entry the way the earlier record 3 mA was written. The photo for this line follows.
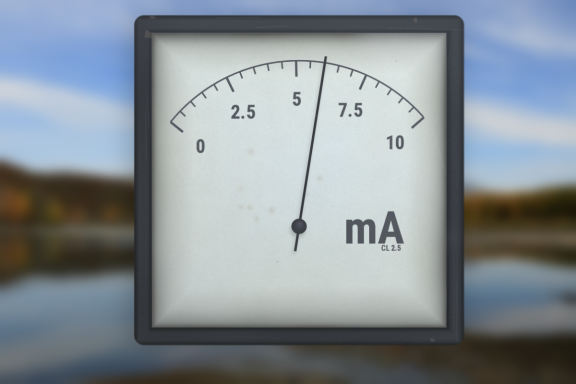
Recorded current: 6 mA
